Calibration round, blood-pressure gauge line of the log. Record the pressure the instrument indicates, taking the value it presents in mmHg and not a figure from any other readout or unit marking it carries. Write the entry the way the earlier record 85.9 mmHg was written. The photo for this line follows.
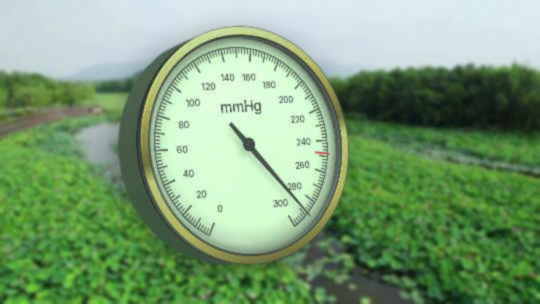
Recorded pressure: 290 mmHg
